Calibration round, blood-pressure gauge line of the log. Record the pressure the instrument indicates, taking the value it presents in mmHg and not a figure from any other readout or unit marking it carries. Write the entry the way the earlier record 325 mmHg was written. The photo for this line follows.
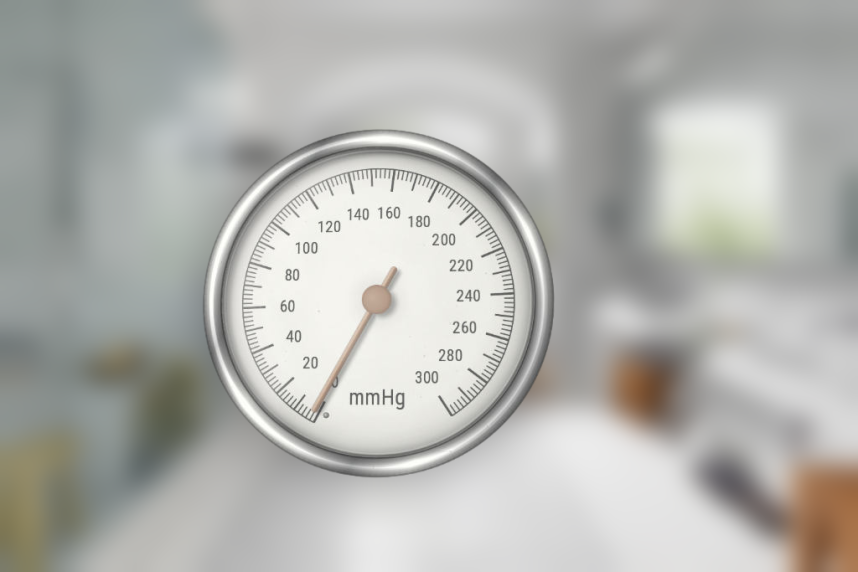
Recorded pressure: 2 mmHg
